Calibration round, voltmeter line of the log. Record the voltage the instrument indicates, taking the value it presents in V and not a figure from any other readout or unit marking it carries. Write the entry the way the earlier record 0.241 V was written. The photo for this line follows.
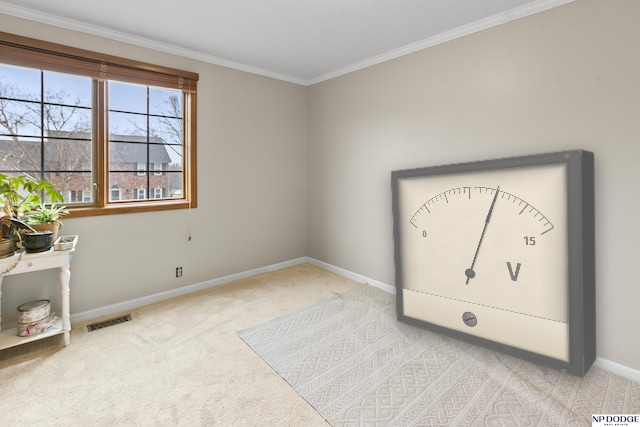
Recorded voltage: 10 V
